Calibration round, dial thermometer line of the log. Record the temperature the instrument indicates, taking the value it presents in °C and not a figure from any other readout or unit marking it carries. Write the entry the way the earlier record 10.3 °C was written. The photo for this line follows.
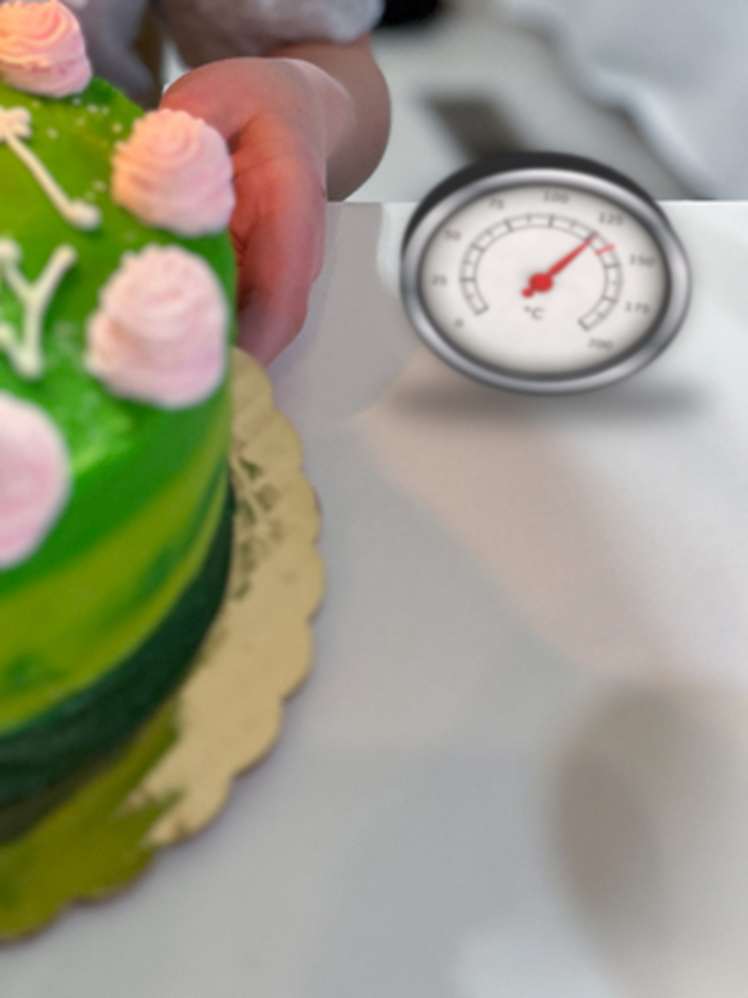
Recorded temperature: 125 °C
